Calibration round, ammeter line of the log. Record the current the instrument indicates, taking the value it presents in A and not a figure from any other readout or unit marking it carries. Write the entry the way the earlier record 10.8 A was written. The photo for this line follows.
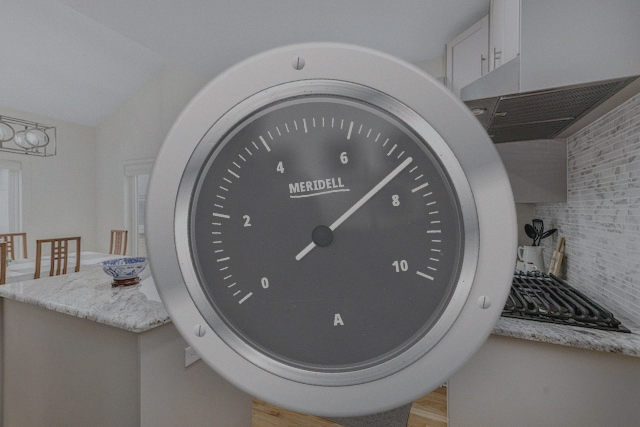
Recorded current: 7.4 A
